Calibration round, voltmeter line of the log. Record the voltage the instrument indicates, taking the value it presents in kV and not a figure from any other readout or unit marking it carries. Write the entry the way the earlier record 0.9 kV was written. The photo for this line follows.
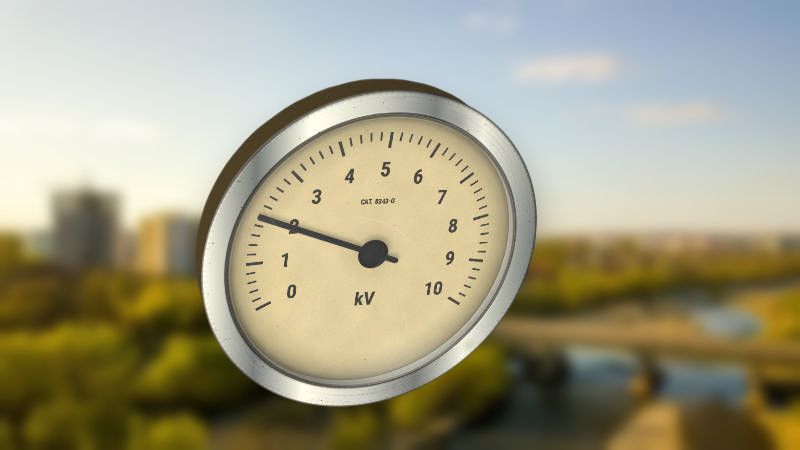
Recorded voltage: 2 kV
